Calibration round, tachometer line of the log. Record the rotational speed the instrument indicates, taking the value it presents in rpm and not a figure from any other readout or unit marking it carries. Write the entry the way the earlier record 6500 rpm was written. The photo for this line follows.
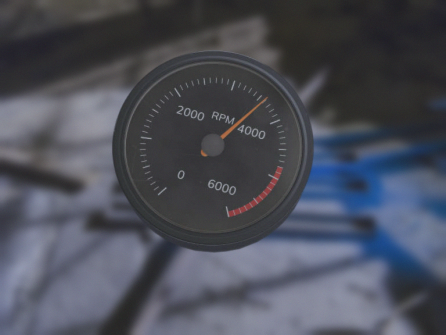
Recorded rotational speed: 3600 rpm
